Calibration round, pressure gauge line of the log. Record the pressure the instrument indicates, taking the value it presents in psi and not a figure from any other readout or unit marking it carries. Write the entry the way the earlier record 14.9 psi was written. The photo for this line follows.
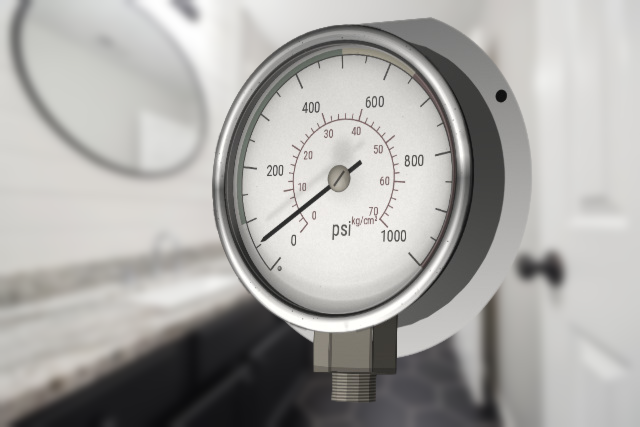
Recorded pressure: 50 psi
